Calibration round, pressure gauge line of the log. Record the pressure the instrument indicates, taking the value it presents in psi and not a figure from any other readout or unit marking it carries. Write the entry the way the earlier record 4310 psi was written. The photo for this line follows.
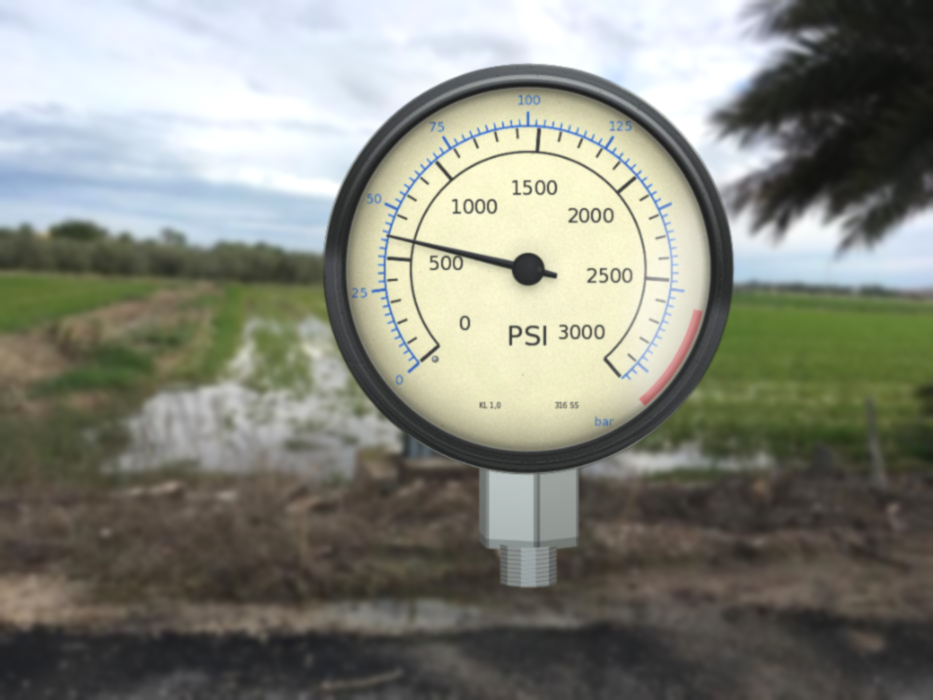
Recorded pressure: 600 psi
